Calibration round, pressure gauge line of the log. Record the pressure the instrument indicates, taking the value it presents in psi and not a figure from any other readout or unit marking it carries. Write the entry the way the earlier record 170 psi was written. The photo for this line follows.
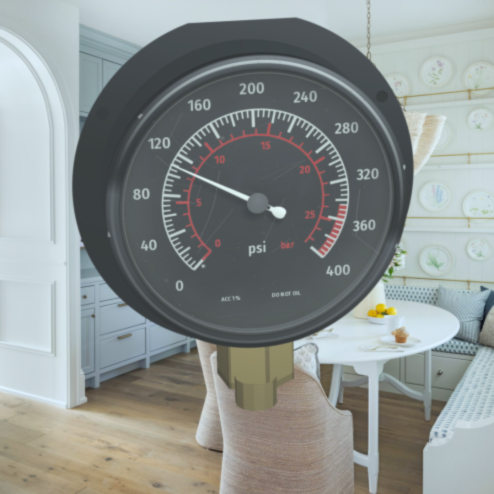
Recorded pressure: 110 psi
